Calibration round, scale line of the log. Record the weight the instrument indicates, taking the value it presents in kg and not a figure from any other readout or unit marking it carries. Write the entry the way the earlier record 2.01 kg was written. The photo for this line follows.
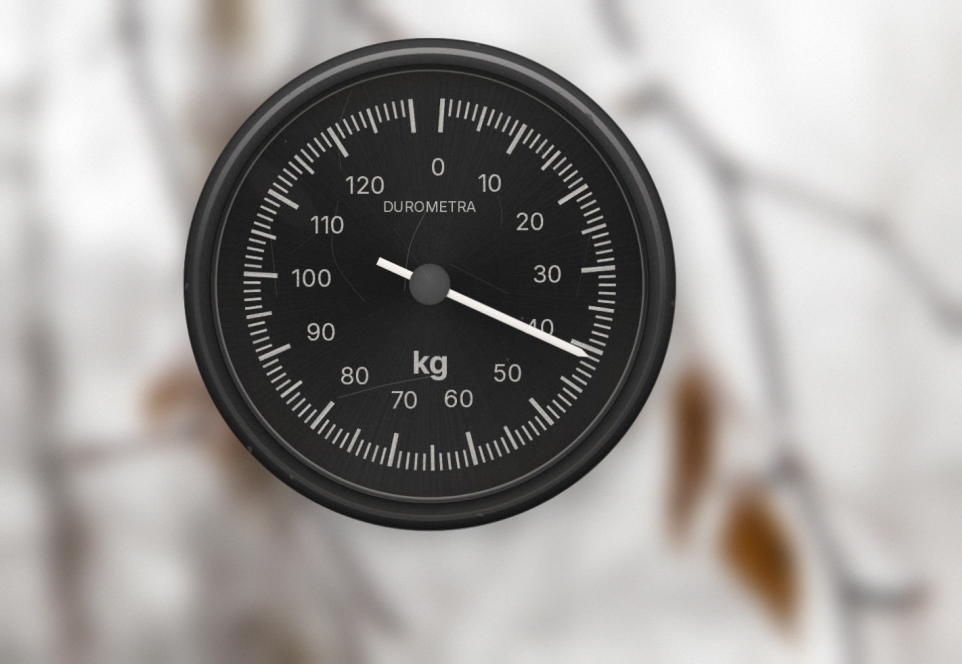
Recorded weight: 41 kg
